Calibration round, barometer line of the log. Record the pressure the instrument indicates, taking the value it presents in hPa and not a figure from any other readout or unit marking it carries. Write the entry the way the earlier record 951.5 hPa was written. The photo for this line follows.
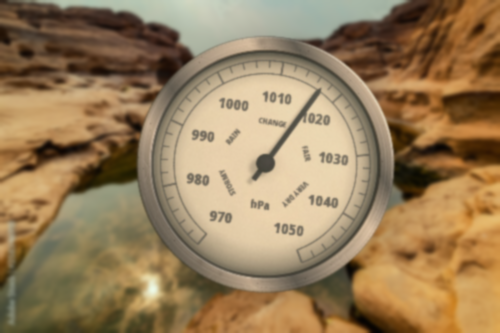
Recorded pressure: 1017 hPa
